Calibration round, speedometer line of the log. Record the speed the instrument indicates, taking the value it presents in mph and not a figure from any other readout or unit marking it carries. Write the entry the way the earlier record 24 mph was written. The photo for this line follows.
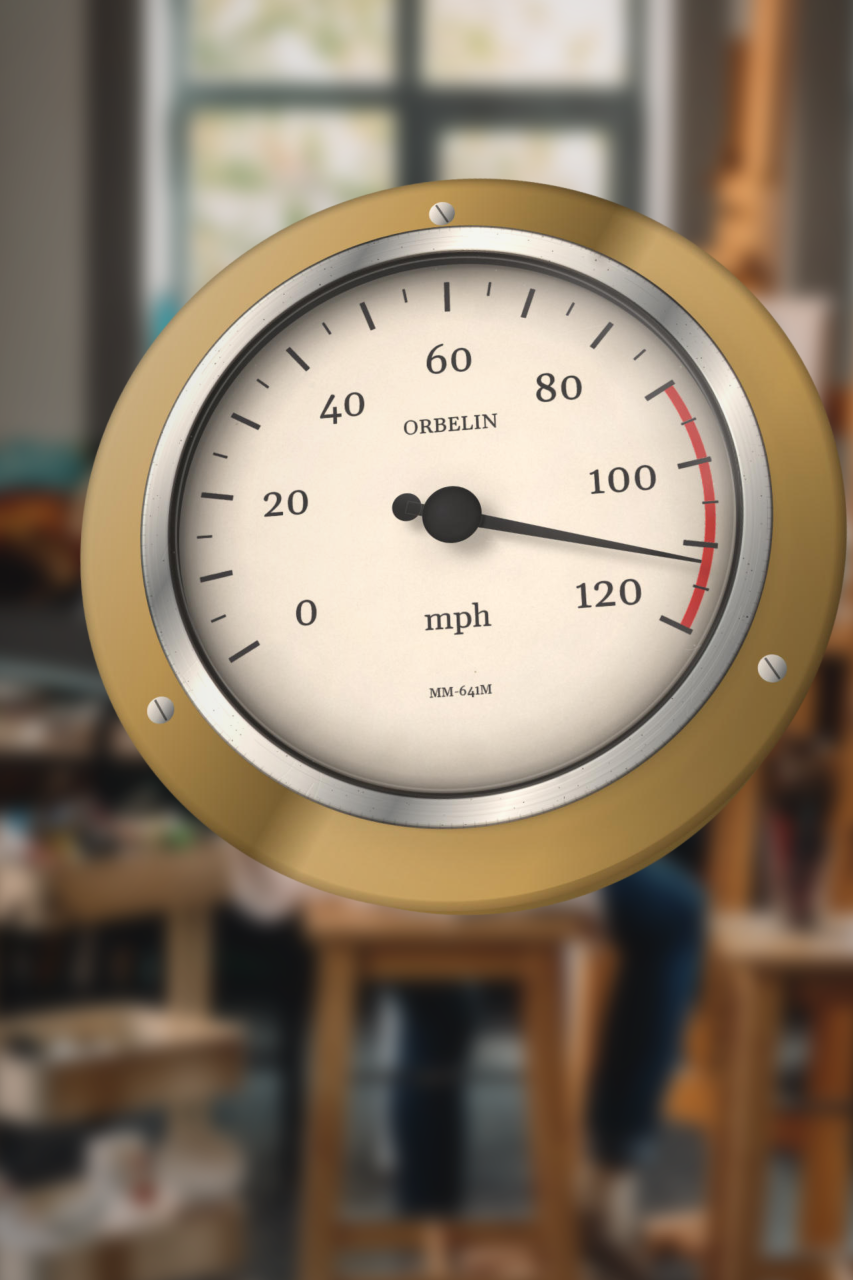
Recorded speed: 112.5 mph
